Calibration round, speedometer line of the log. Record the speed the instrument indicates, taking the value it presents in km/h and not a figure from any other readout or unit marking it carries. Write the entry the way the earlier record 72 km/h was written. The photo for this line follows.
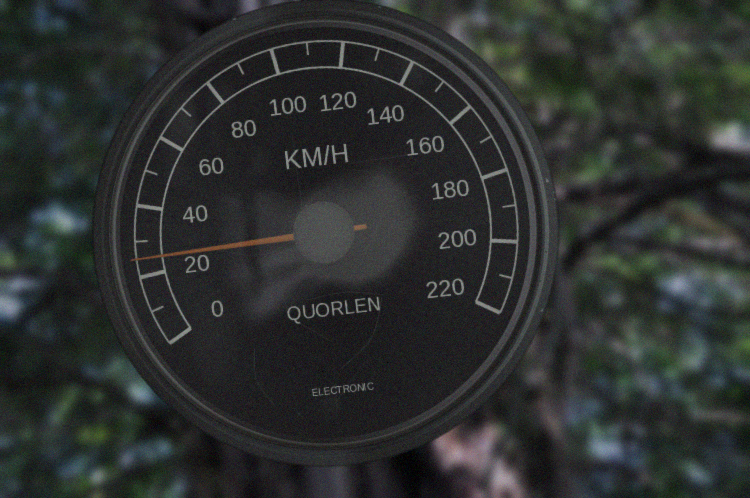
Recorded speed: 25 km/h
